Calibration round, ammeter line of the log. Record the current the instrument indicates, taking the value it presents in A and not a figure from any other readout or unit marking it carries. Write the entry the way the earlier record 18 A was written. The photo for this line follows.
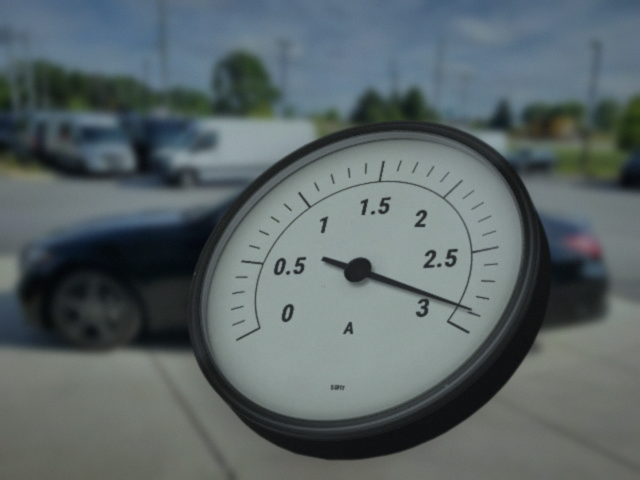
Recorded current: 2.9 A
